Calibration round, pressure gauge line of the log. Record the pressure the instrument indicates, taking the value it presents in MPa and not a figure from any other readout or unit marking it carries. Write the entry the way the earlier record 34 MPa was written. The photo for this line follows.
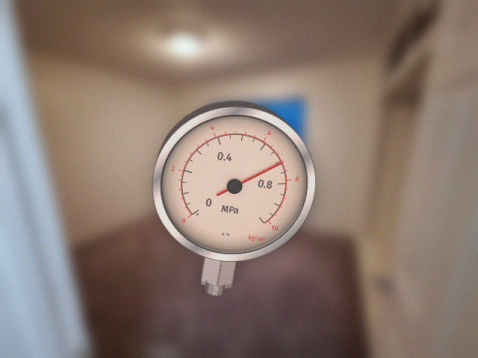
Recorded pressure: 0.7 MPa
